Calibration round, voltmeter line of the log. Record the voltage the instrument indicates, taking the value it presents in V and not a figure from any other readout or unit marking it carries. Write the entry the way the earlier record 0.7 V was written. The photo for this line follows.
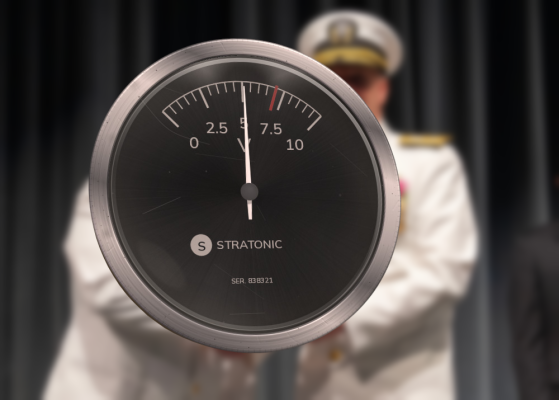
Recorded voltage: 5 V
